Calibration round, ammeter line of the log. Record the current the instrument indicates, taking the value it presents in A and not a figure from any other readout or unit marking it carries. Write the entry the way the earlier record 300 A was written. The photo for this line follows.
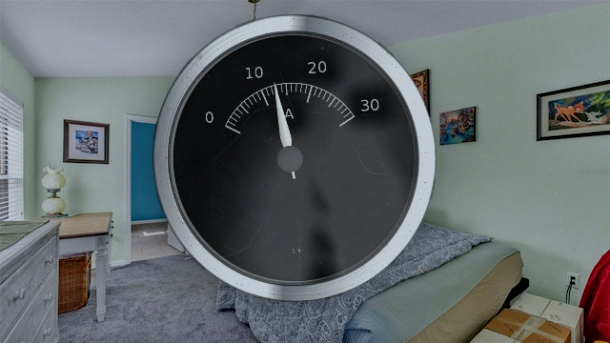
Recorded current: 13 A
